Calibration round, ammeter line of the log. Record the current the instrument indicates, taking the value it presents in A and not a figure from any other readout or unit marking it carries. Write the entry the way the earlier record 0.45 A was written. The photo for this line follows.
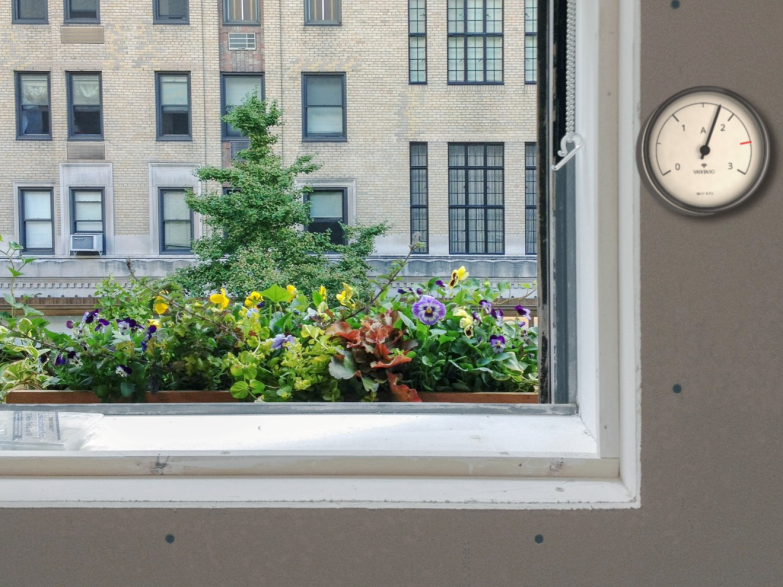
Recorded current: 1.75 A
